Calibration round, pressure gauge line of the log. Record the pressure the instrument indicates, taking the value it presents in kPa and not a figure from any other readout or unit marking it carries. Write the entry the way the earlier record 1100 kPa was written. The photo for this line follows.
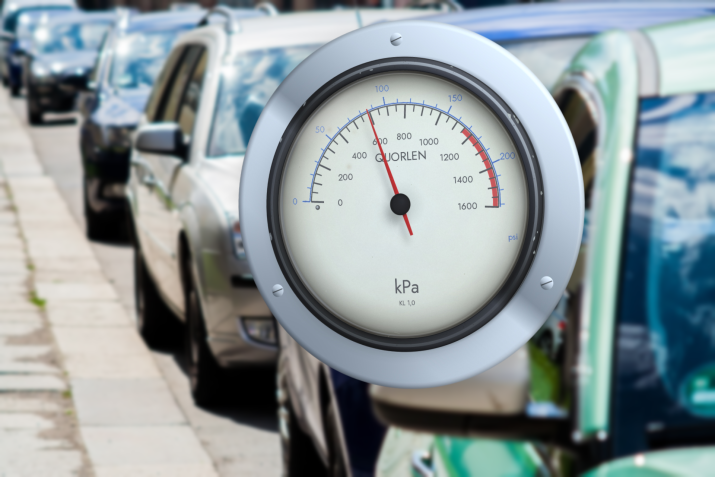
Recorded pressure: 600 kPa
